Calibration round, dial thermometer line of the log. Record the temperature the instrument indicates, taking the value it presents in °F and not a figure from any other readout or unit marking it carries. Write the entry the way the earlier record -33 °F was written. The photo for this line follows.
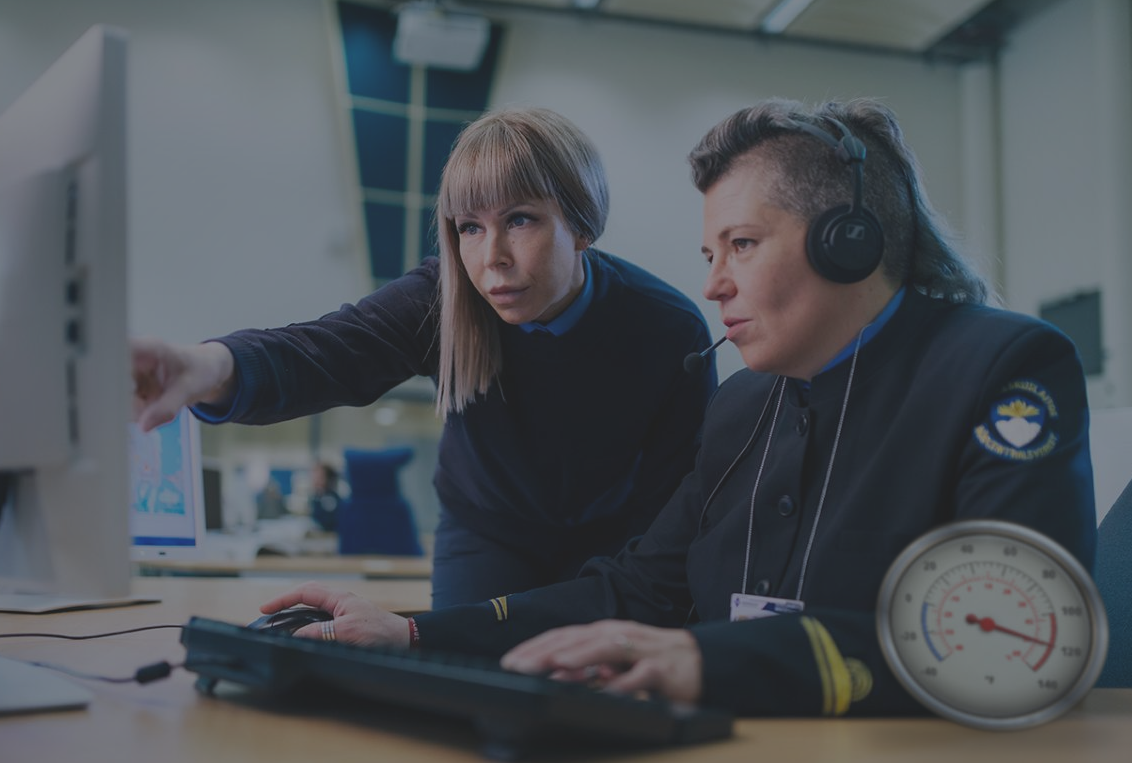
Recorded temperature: 120 °F
